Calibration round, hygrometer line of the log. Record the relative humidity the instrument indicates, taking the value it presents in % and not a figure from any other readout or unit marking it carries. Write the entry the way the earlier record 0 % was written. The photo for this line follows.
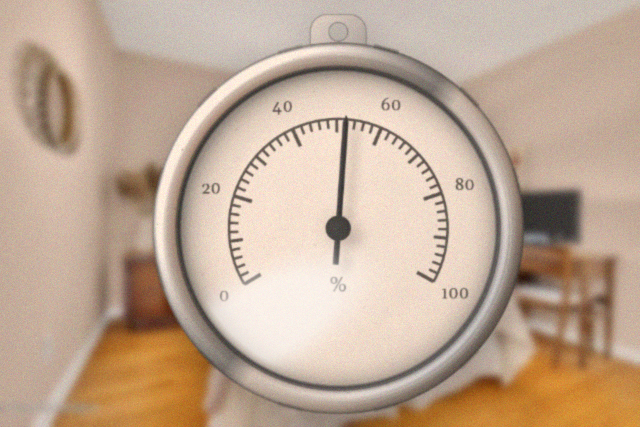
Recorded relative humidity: 52 %
